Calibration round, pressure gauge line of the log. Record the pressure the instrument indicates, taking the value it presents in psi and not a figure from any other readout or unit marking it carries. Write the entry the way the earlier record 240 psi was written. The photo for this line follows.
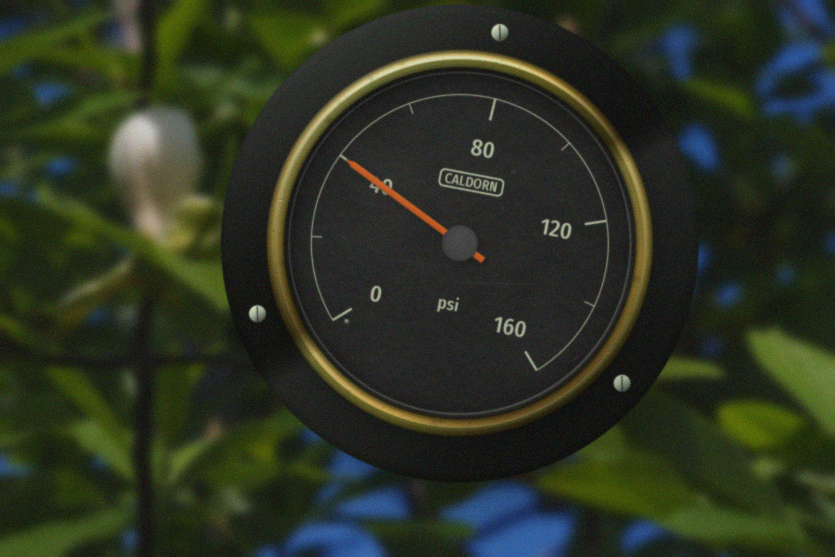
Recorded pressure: 40 psi
